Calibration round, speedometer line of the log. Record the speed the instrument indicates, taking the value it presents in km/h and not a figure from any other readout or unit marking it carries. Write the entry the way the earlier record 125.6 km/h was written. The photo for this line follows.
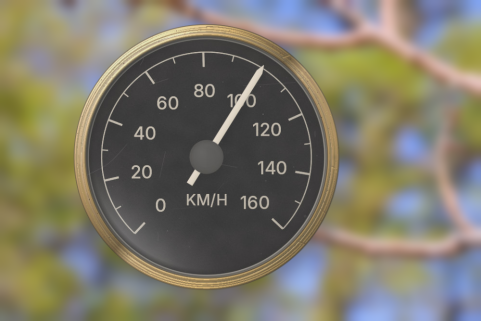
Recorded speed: 100 km/h
